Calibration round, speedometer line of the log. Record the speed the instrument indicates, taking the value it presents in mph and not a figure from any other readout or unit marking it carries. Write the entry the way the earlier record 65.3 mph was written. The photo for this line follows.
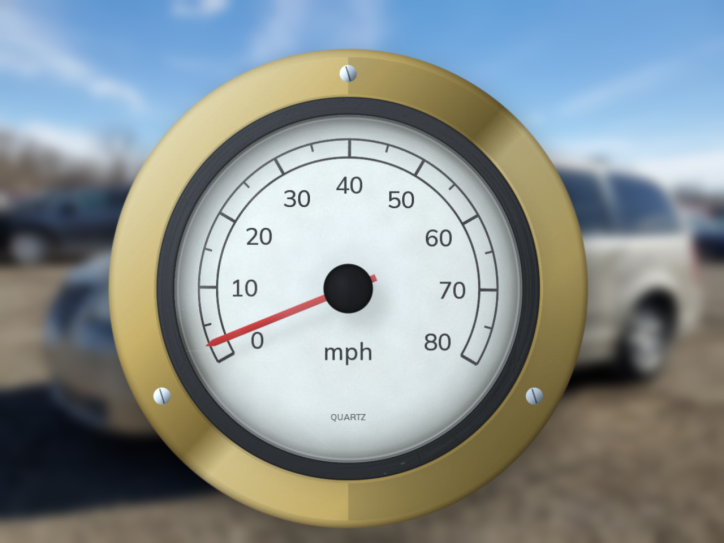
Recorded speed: 2.5 mph
